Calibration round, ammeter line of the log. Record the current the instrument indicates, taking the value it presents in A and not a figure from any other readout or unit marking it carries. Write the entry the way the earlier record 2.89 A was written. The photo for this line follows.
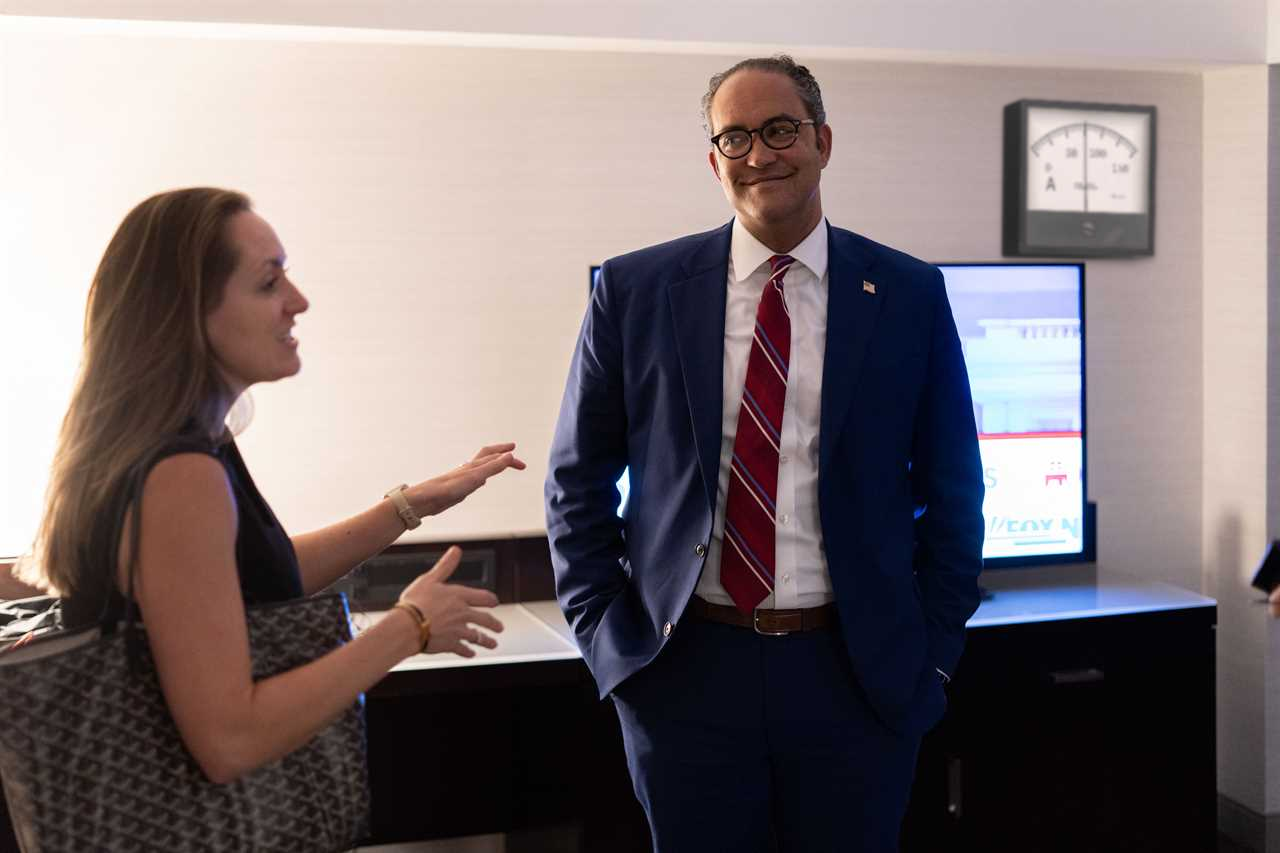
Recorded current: 75 A
